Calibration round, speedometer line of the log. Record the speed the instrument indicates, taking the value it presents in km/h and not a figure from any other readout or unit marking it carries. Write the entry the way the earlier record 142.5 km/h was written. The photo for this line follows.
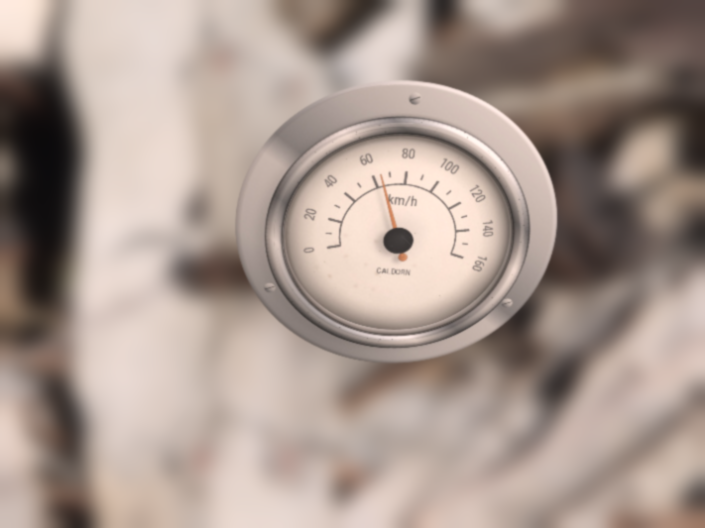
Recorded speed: 65 km/h
